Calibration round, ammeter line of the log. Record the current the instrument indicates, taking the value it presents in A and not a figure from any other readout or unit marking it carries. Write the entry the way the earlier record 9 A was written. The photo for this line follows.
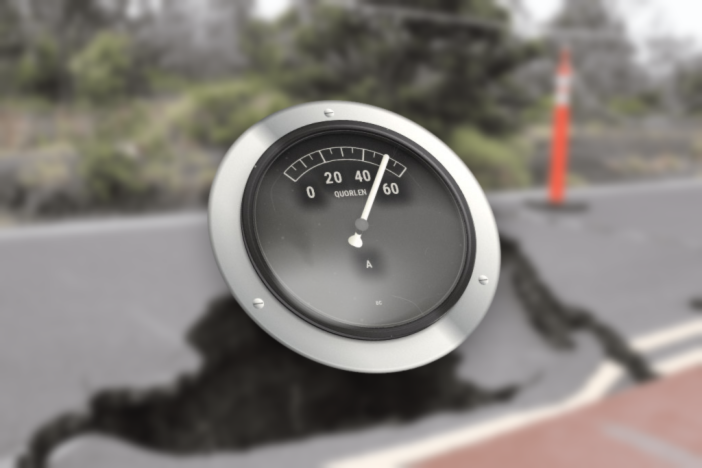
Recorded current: 50 A
